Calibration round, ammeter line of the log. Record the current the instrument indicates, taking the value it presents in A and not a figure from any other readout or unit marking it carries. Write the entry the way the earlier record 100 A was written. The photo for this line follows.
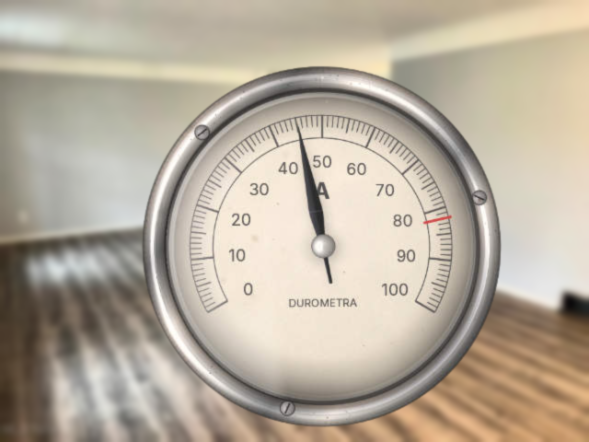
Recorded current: 45 A
